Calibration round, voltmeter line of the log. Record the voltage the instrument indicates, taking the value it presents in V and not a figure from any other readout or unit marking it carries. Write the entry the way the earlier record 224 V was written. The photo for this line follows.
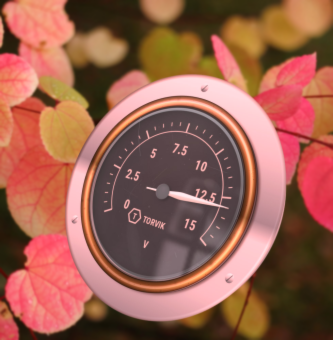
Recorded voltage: 13 V
